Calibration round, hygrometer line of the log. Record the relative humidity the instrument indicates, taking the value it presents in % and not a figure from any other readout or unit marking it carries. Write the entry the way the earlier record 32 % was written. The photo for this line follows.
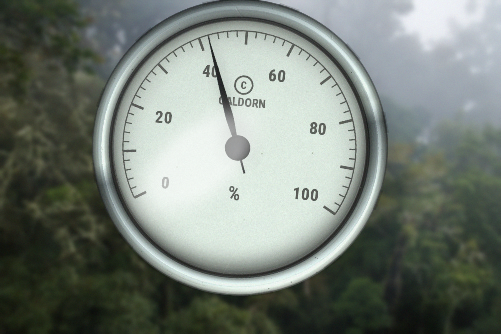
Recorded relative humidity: 42 %
